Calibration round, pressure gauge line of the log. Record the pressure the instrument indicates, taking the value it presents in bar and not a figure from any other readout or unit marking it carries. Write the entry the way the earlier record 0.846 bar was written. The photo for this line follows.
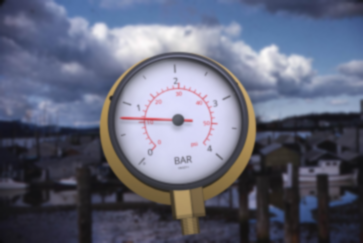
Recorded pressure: 0.75 bar
